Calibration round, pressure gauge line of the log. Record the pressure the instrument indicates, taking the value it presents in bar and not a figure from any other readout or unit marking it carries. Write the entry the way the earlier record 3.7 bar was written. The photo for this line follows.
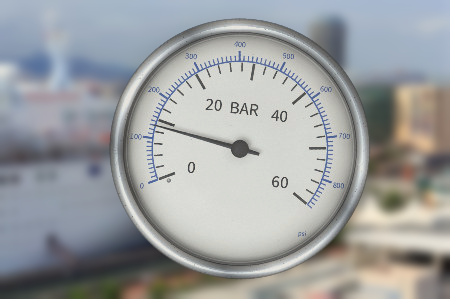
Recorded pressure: 9 bar
